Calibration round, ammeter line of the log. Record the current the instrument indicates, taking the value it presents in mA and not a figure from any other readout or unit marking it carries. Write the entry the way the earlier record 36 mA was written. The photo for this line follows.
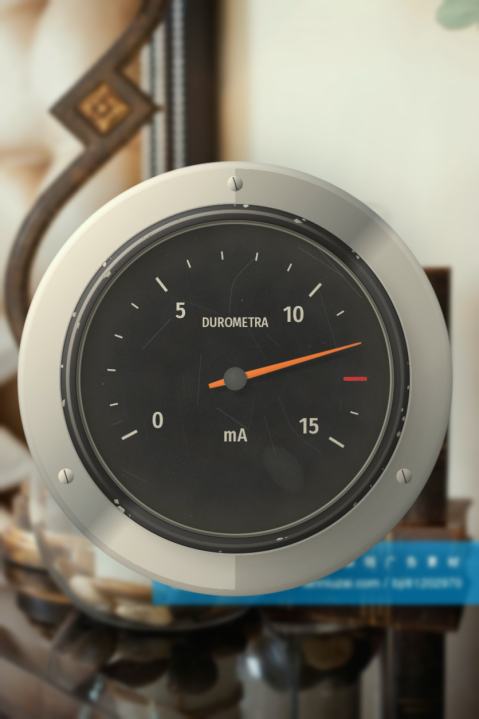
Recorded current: 12 mA
